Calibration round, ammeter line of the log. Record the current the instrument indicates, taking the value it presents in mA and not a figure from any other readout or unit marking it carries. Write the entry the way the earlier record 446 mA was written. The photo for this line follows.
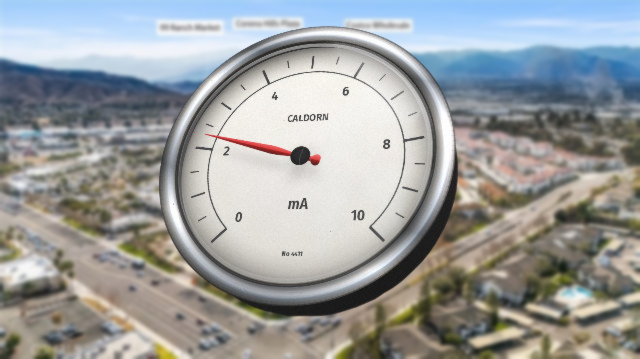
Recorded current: 2.25 mA
